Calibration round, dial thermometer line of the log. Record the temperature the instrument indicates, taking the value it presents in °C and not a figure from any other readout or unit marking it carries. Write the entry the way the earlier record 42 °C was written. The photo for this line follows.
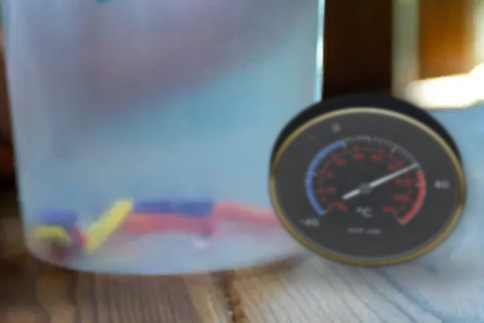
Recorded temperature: 30 °C
